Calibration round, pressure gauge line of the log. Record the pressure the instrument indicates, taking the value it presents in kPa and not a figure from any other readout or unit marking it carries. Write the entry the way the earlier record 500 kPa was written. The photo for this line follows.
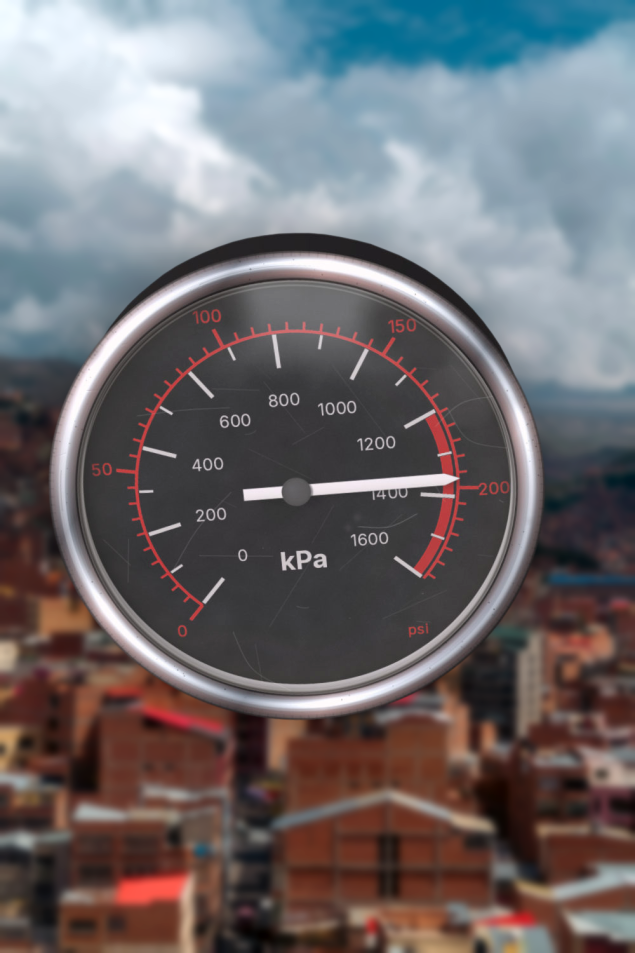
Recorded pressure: 1350 kPa
